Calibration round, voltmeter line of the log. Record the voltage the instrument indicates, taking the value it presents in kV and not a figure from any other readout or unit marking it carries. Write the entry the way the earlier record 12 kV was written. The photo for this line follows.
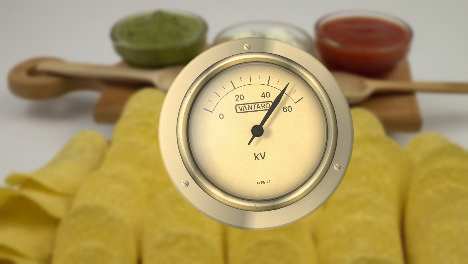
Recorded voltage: 50 kV
